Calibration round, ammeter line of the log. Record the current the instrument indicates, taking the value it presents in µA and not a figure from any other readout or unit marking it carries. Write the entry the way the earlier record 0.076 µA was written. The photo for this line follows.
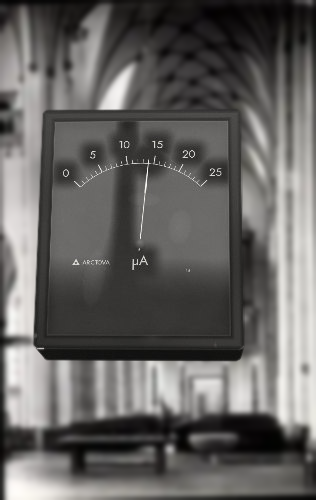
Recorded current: 14 µA
